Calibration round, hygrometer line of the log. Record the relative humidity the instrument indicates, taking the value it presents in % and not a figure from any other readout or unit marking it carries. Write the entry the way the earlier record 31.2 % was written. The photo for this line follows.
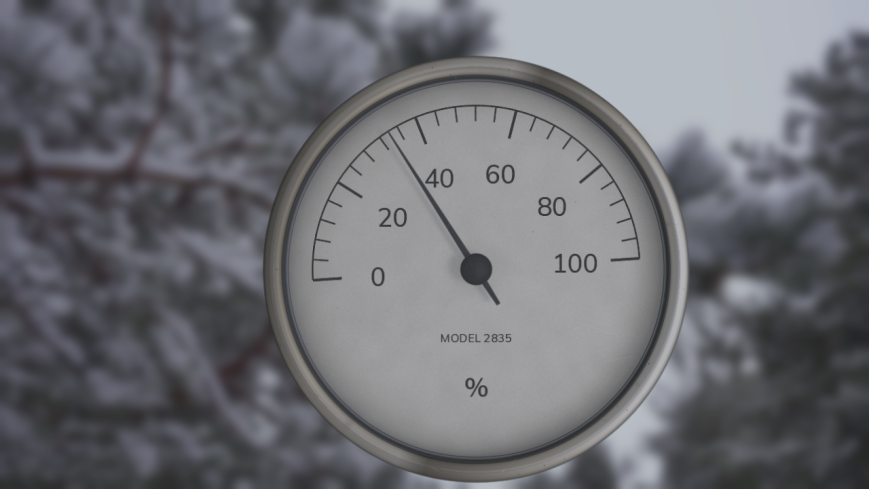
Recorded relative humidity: 34 %
